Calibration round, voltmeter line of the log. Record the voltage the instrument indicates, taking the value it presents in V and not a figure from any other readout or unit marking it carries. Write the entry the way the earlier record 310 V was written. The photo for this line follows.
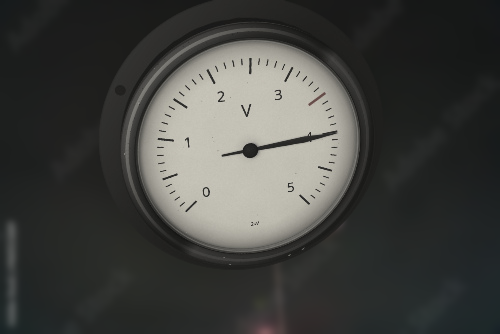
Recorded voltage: 4 V
